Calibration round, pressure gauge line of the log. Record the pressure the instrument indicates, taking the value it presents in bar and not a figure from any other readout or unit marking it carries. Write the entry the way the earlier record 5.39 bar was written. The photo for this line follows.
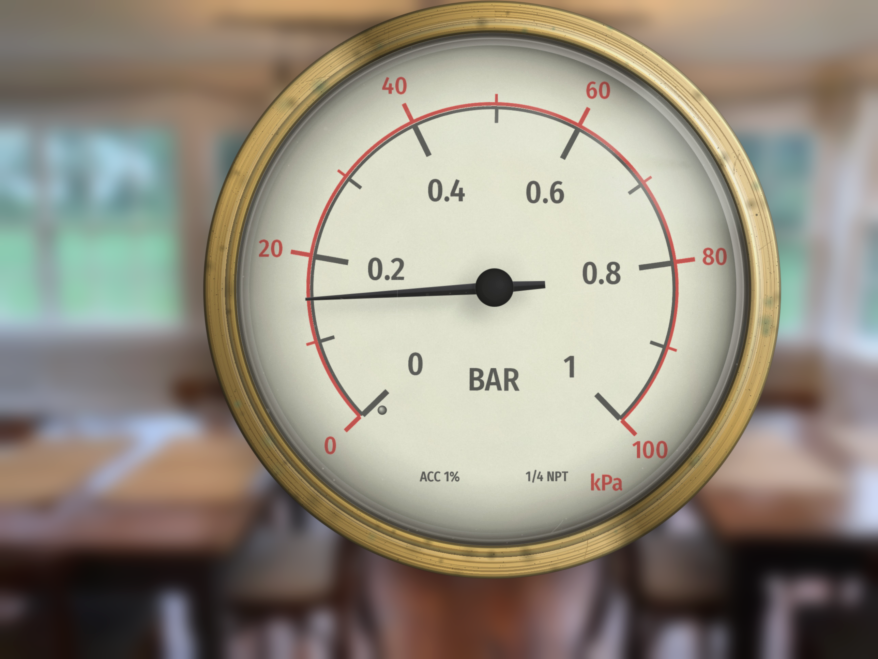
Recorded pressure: 0.15 bar
